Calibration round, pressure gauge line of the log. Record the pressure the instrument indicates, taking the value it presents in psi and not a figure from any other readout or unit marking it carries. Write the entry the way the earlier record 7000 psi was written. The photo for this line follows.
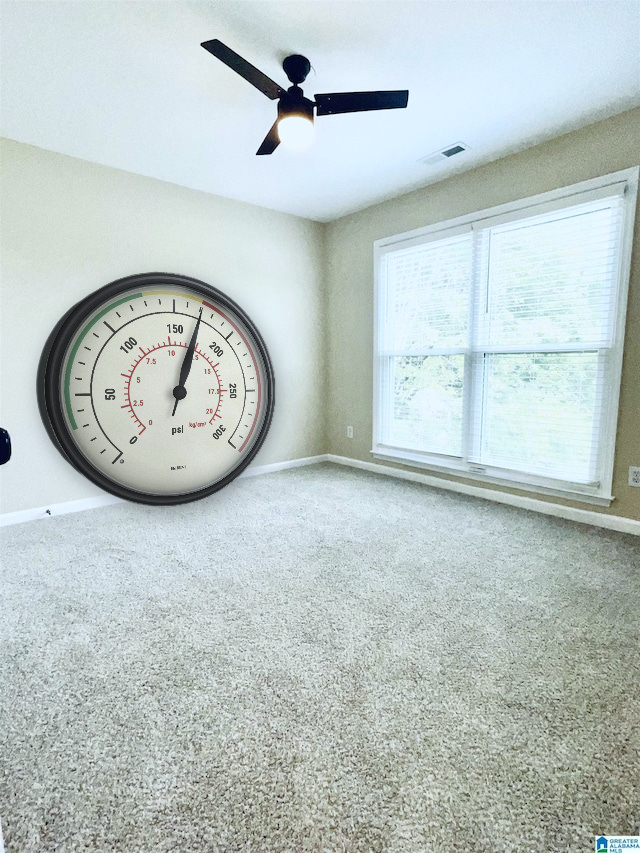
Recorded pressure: 170 psi
